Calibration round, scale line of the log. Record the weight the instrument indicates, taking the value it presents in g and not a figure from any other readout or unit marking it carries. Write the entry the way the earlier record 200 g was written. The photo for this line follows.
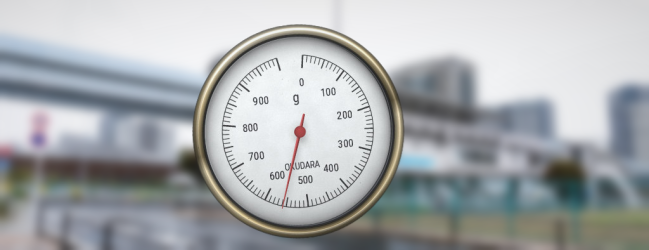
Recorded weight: 560 g
